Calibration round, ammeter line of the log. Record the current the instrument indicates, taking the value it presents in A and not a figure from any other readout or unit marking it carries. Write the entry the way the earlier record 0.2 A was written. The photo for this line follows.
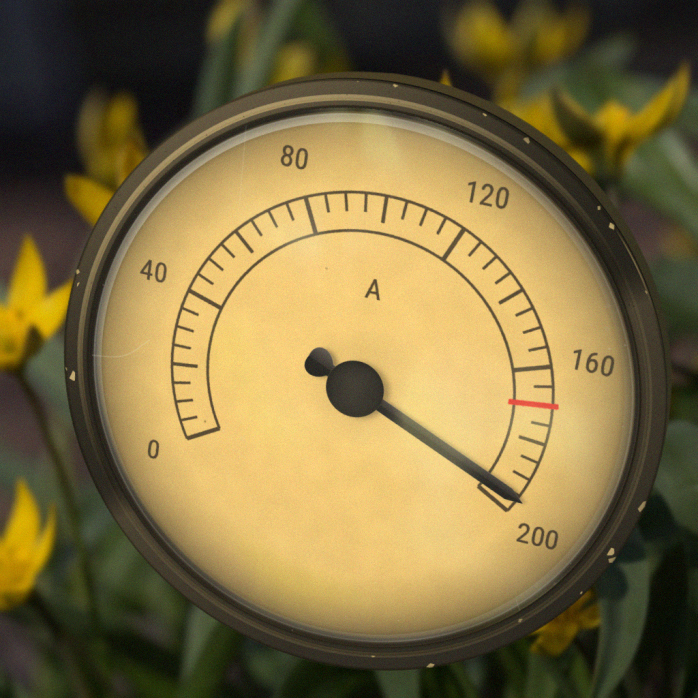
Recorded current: 195 A
